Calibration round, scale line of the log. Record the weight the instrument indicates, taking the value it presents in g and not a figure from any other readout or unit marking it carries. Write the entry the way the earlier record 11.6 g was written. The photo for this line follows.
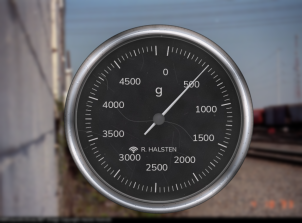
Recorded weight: 500 g
